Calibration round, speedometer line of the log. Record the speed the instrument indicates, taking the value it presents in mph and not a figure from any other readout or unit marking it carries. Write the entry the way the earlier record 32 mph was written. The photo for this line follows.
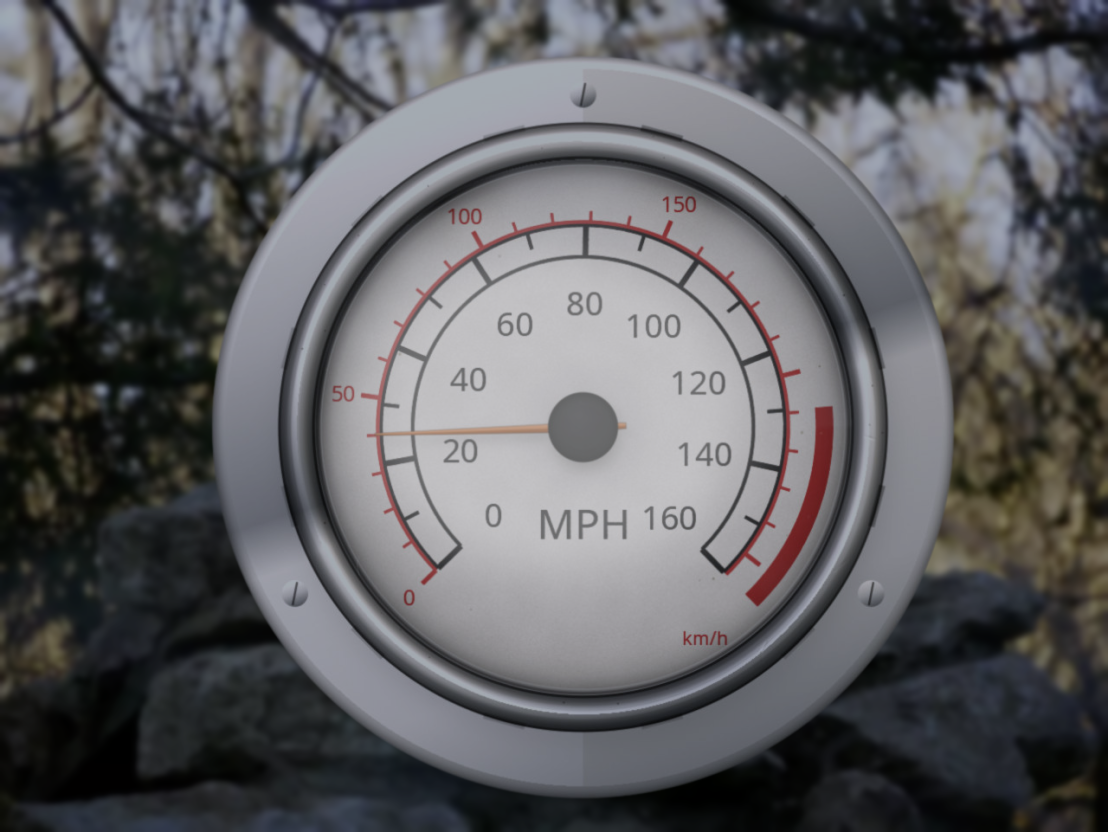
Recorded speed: 25 mph
